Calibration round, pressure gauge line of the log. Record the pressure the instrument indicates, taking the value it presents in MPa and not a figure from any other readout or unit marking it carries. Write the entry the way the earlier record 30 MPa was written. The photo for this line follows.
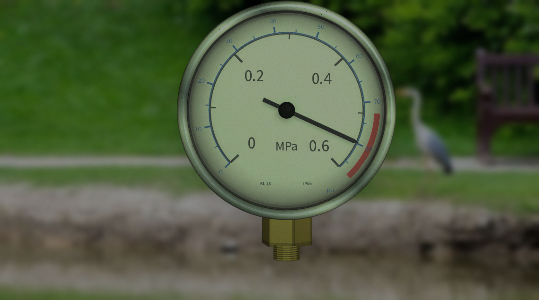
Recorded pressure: 0.55 MPa
